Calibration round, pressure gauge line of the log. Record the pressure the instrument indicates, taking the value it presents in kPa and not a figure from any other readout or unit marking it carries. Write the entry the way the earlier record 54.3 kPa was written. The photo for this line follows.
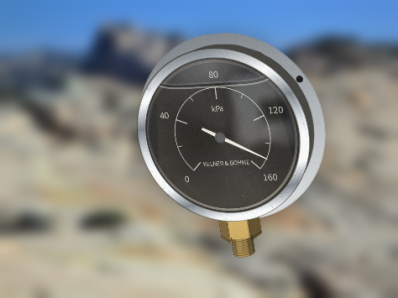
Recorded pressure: 150 kPa
